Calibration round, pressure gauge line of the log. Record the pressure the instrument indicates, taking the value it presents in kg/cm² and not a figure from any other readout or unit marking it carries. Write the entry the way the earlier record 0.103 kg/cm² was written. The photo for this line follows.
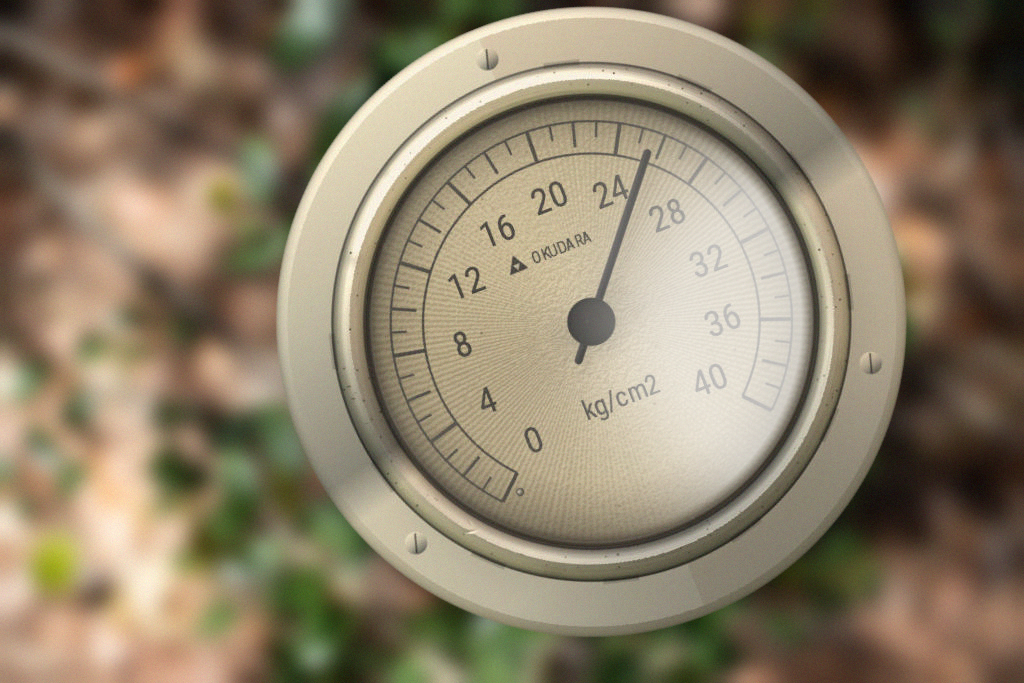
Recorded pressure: 25.5 kg/cm²
